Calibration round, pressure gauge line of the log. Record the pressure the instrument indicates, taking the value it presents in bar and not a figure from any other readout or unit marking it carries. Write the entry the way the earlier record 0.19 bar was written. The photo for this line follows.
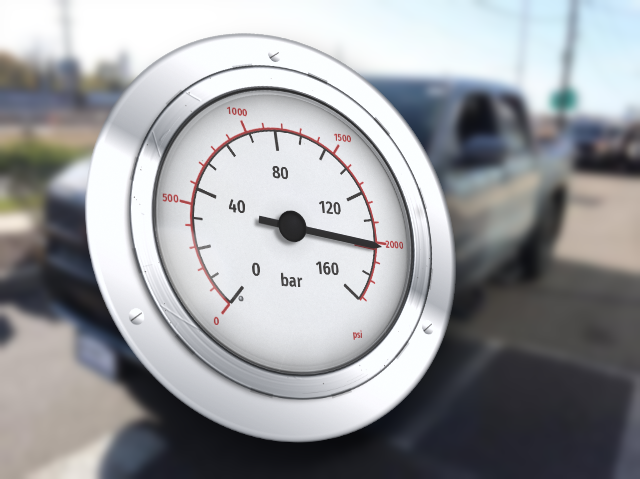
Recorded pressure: 140 bar
